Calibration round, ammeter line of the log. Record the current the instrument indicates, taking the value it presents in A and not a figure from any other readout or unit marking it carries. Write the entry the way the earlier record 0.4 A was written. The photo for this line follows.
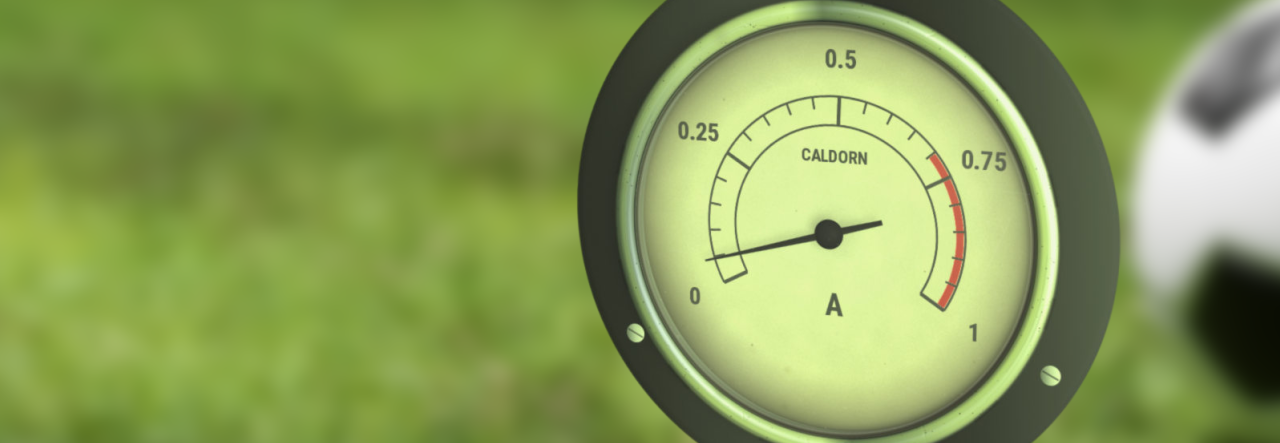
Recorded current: 0.05 A
